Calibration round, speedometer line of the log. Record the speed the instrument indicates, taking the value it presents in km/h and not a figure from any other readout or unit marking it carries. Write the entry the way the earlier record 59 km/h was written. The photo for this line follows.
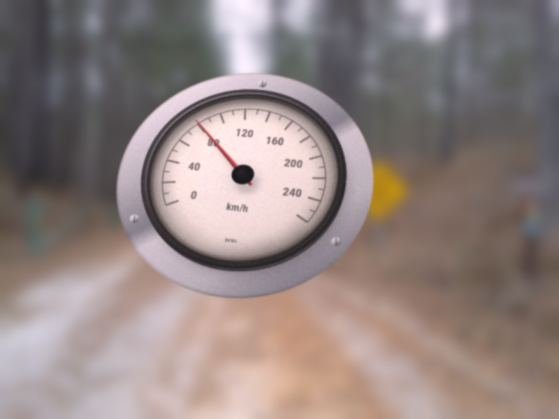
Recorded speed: 80 km/h
